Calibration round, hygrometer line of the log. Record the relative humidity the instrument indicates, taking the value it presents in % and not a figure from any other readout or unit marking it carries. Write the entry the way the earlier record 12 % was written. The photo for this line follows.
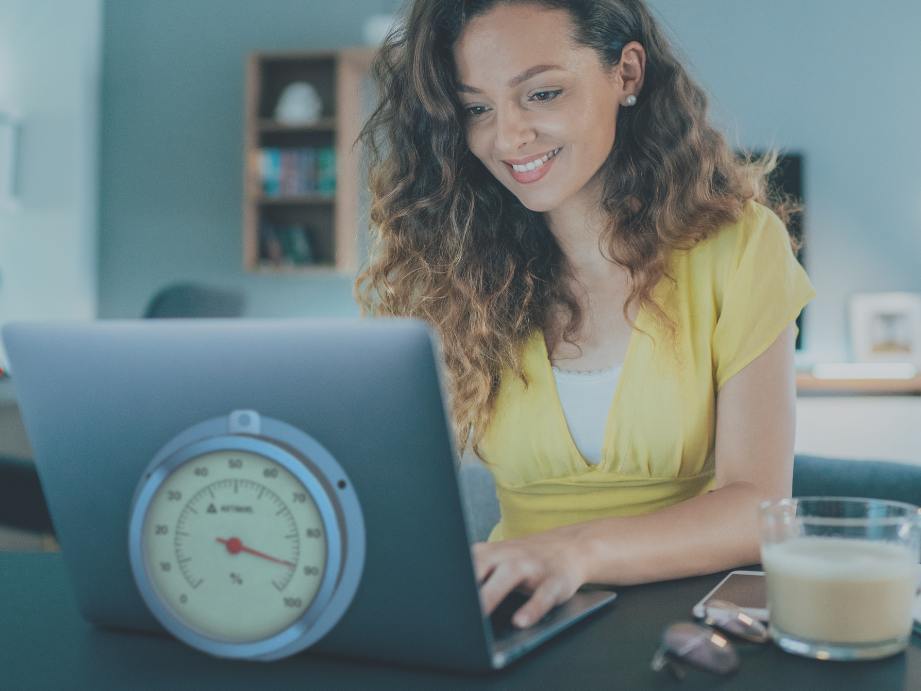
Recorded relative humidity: 90 %
